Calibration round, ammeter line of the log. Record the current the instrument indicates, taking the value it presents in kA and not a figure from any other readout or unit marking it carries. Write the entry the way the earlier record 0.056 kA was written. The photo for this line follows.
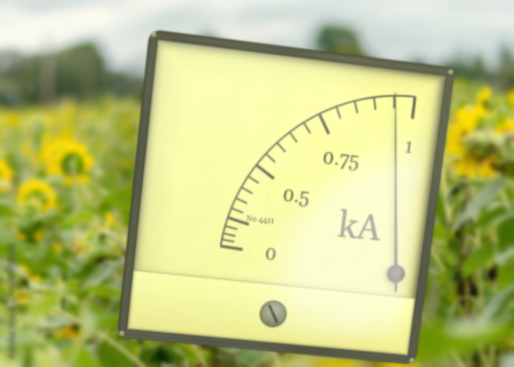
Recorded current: 0.95 kA
